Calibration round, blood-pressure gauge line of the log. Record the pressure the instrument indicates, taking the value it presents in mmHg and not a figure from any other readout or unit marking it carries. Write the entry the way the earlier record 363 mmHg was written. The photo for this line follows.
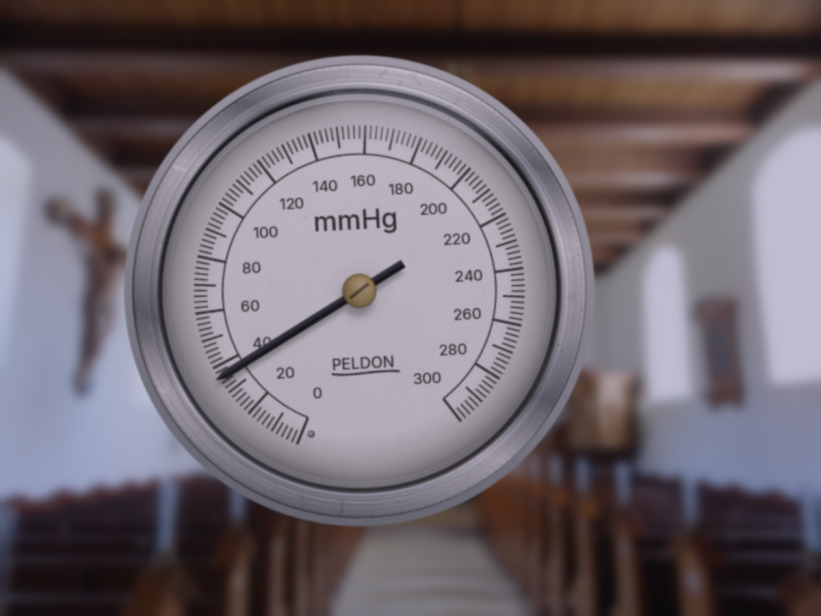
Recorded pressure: 36 mmHg
